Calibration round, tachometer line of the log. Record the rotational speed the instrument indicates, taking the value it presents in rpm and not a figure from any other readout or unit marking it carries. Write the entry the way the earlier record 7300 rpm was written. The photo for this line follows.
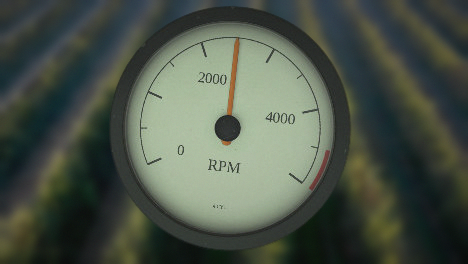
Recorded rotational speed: 2500 rpm
